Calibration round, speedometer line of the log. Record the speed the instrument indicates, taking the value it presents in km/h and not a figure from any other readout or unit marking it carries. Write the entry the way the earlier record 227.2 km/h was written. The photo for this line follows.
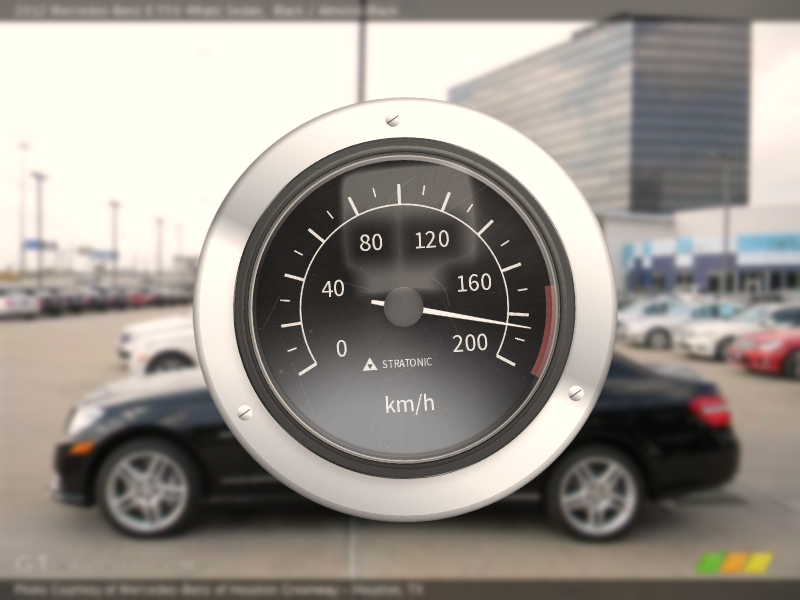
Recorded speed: 185 km/h
